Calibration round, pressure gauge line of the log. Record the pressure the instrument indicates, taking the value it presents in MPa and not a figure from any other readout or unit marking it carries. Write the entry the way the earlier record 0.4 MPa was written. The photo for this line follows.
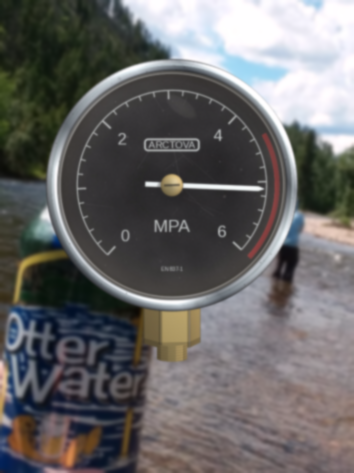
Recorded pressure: 5.1 MPa
